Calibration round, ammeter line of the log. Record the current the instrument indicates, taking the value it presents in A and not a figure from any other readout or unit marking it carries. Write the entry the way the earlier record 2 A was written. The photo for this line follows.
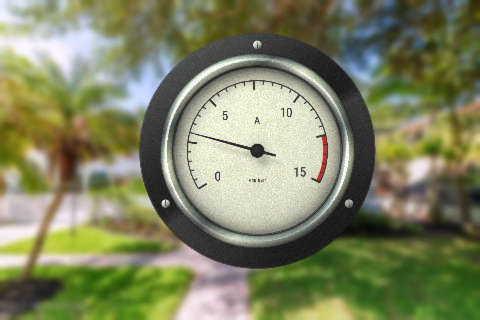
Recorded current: 3 A
